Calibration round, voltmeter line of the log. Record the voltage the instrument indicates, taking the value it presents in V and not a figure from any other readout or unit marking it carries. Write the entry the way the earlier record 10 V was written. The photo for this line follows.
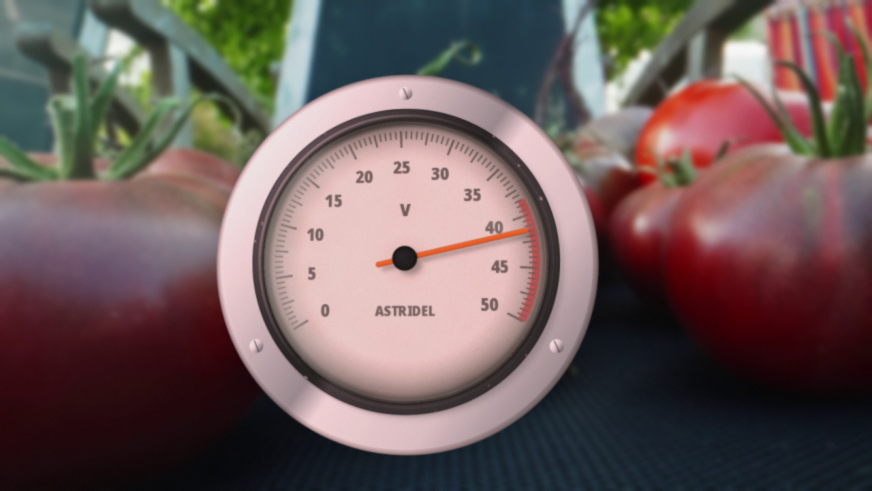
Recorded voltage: 41.5 V
